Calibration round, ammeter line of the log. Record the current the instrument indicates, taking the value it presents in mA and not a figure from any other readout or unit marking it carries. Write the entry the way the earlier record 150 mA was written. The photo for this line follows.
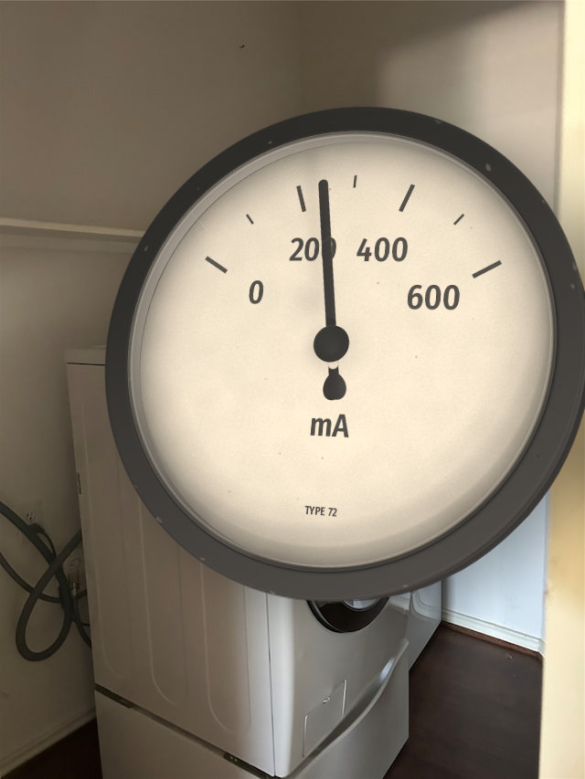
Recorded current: 250 mA
